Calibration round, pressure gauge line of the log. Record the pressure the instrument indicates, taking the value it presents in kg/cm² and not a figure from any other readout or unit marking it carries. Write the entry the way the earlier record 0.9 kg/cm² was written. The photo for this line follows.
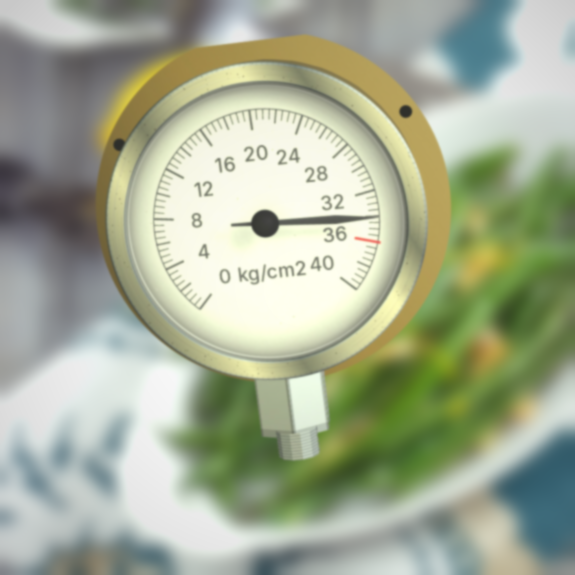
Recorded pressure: 34 kg/cm²
